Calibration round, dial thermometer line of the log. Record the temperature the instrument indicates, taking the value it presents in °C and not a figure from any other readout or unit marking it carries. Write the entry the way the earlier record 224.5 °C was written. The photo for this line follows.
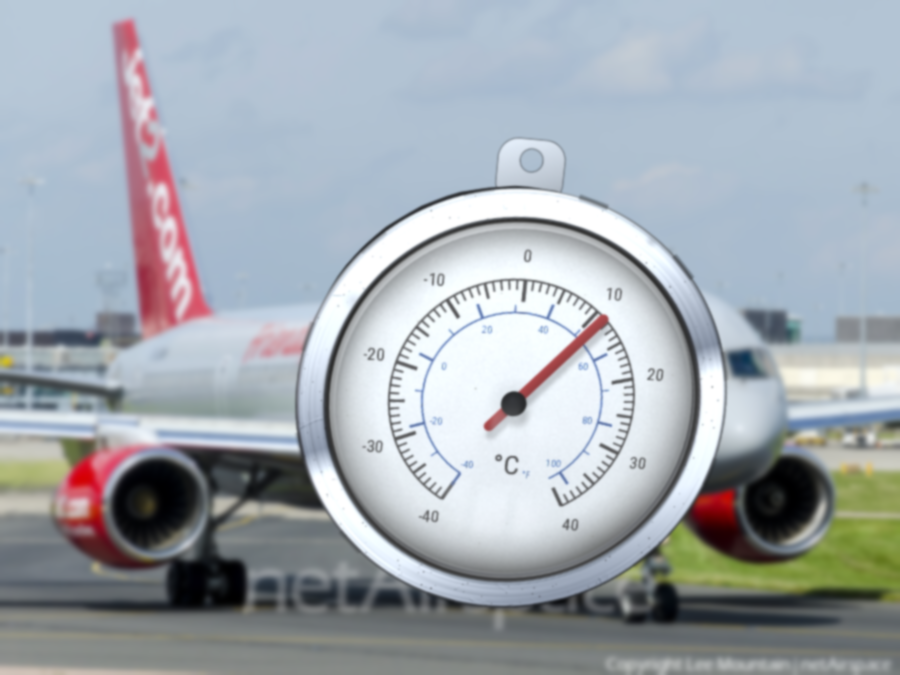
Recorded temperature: 11 °C
